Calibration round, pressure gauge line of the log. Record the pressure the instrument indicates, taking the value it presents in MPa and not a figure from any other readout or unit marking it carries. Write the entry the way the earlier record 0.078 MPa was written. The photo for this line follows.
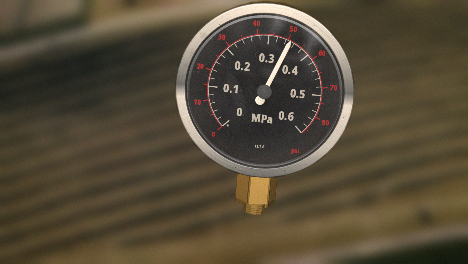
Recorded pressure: 0.35 MPa
